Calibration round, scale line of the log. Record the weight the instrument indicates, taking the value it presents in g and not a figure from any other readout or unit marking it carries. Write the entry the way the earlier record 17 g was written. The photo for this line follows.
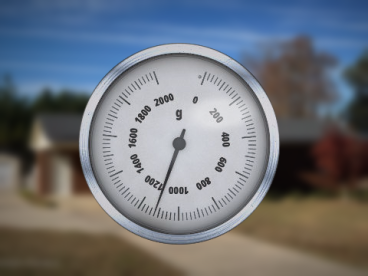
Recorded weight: 1120 g
